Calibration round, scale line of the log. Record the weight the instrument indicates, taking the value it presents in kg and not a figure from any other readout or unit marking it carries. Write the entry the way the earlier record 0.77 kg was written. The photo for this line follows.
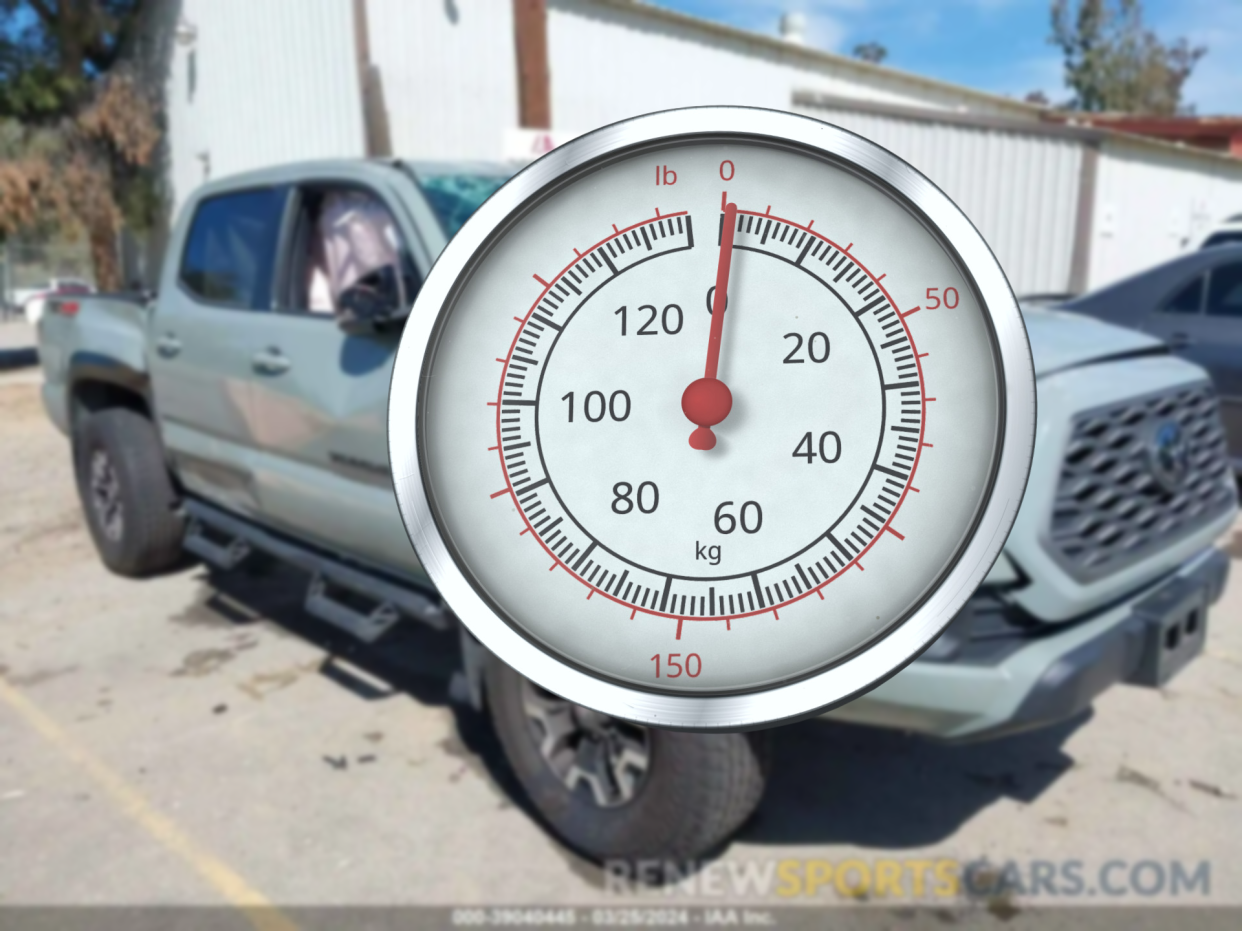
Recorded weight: 1 kg
